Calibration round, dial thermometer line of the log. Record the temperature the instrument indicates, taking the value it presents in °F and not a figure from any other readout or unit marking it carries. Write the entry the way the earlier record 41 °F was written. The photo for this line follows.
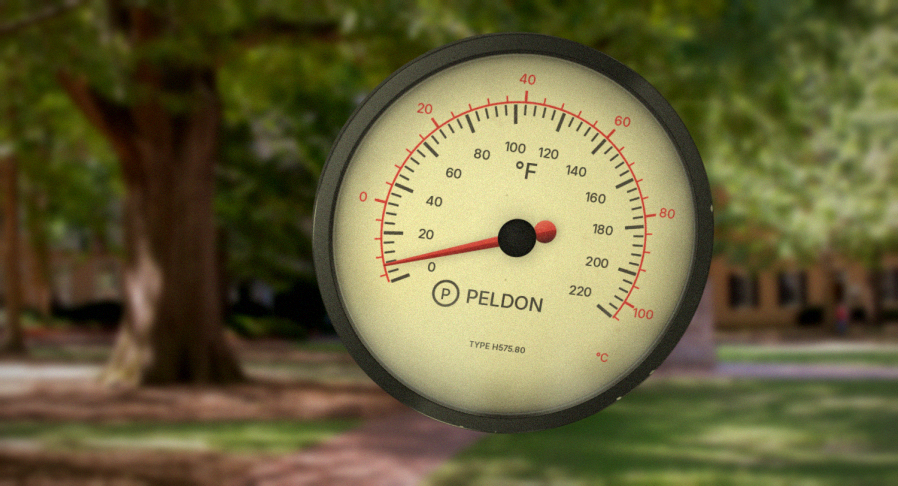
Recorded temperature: 8 °F
